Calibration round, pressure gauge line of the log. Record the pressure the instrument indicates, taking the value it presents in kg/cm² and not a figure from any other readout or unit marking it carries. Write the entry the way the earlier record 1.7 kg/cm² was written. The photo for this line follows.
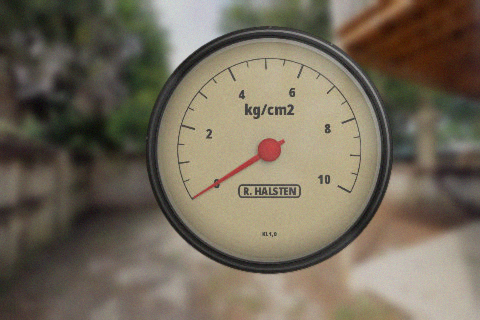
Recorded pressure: 0 kg/cm²
